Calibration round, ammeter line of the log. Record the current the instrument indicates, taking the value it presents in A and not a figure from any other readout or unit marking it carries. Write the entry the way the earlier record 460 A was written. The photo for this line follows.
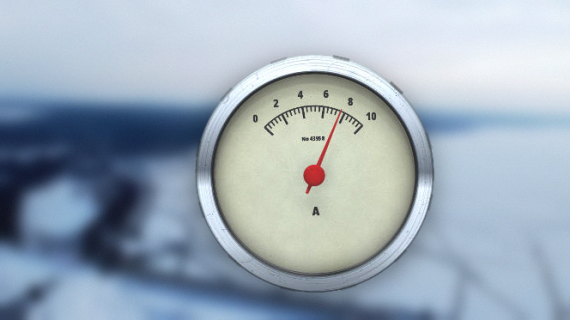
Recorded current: 7.6 A
